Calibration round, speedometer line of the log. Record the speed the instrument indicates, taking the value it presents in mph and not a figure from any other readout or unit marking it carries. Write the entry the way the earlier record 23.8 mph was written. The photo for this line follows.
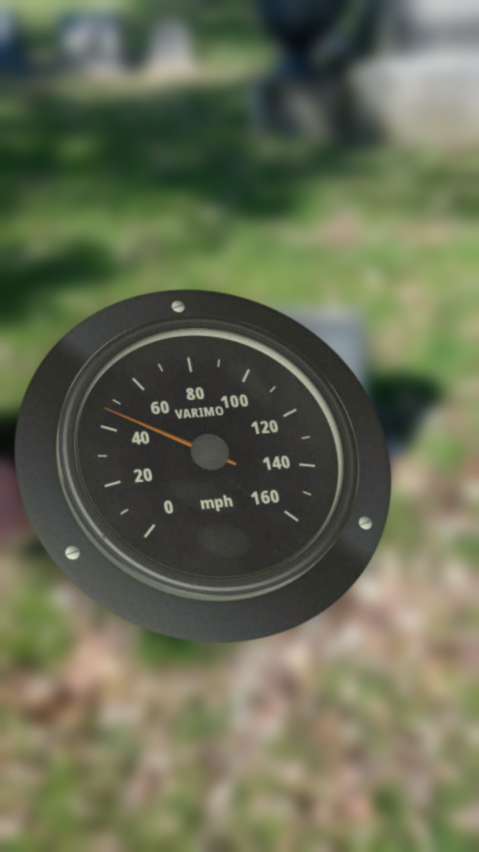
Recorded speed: 45 mph
